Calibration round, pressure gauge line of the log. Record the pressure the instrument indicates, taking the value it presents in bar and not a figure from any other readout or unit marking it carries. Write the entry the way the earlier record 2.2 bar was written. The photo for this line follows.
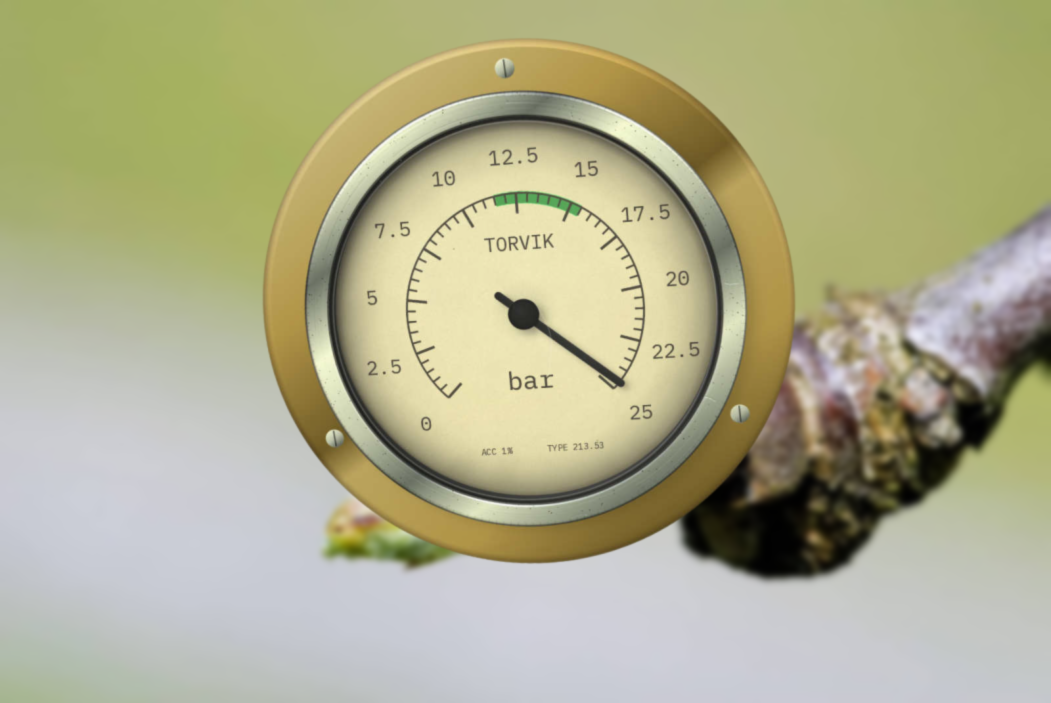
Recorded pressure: 24.5 bar
